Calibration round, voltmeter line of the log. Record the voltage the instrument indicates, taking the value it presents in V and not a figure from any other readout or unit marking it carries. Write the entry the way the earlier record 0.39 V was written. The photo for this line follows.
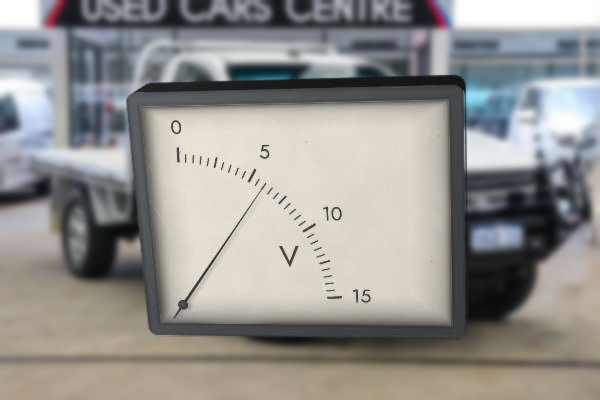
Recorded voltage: 6 V
